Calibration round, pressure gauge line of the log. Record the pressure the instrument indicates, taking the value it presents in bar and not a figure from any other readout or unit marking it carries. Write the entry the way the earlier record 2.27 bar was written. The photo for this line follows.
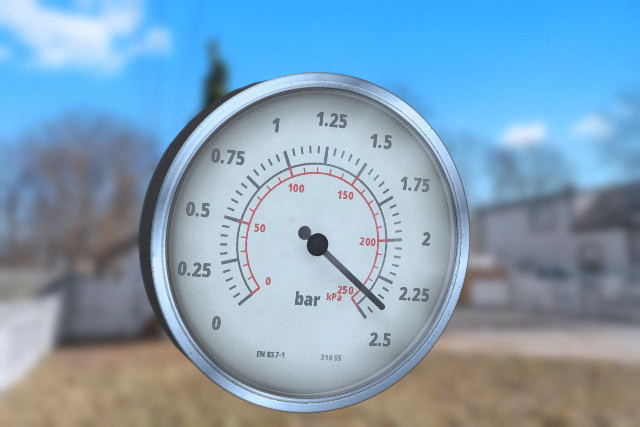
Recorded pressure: 2.4 bar
